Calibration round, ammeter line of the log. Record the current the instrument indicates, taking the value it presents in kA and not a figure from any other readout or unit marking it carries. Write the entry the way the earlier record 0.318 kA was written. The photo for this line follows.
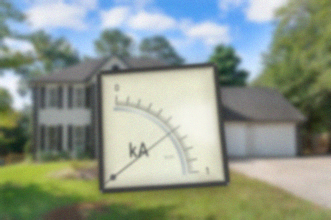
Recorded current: 0.6 kA
